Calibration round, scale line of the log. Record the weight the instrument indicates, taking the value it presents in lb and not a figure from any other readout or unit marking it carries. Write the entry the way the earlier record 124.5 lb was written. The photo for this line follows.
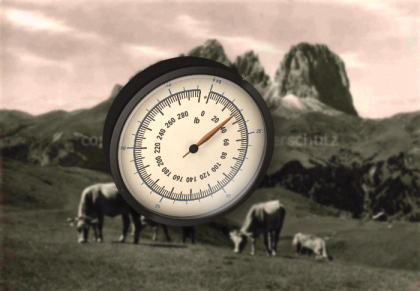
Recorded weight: 30 lb
